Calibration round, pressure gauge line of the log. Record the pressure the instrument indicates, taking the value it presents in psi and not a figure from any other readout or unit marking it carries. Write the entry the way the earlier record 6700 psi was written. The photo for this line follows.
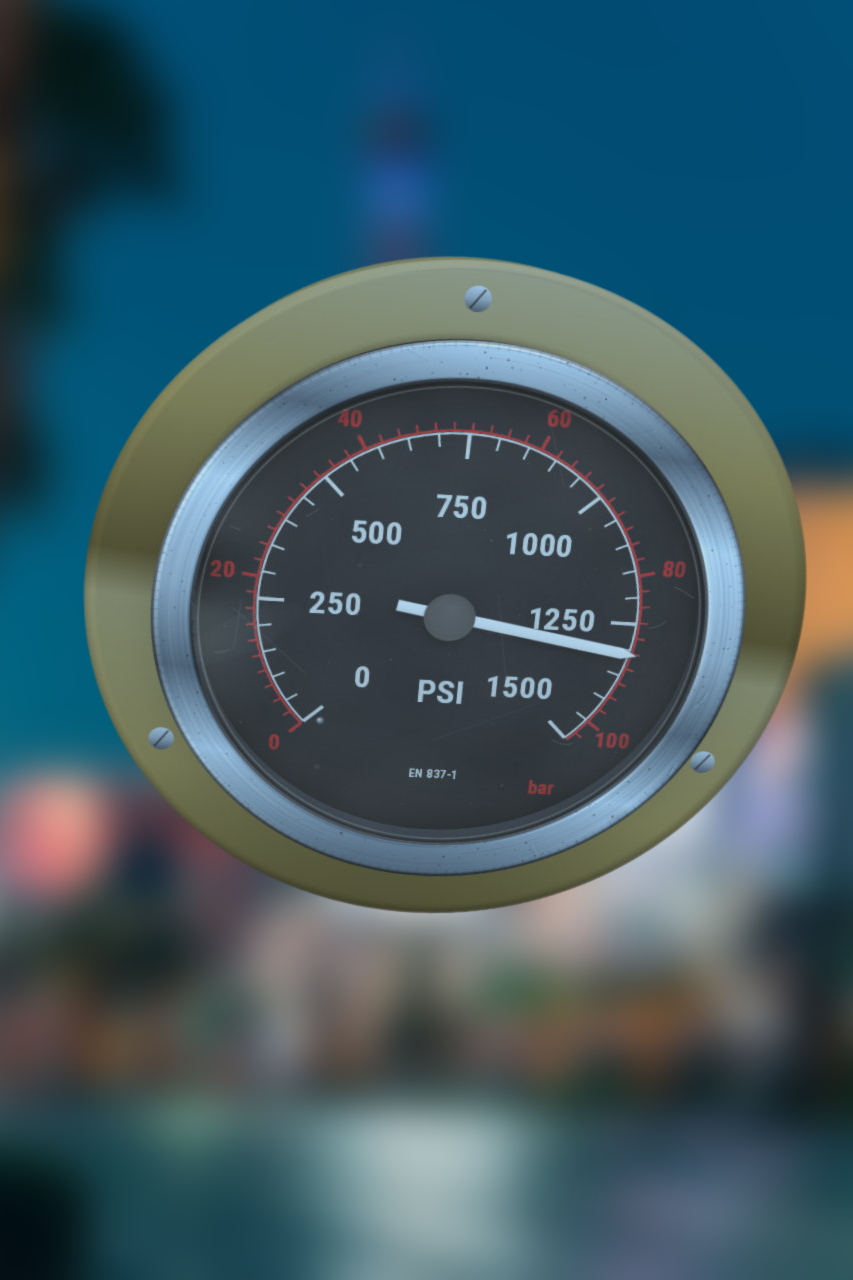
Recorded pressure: 1300 psi
